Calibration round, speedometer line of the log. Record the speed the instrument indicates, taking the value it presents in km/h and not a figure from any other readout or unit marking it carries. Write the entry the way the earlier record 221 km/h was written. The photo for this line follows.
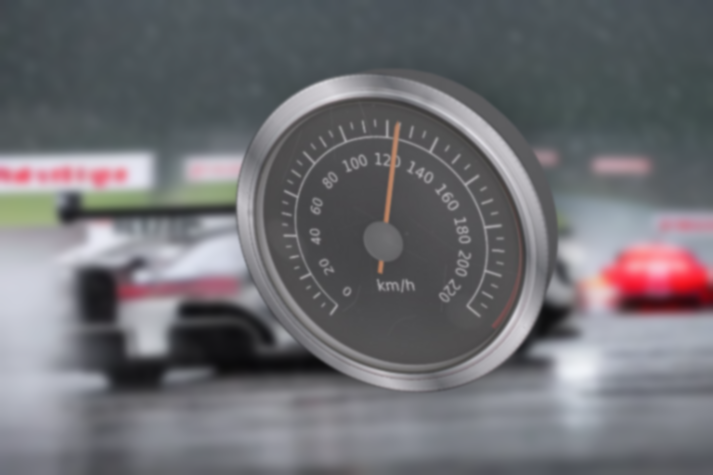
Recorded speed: 125 km/h
